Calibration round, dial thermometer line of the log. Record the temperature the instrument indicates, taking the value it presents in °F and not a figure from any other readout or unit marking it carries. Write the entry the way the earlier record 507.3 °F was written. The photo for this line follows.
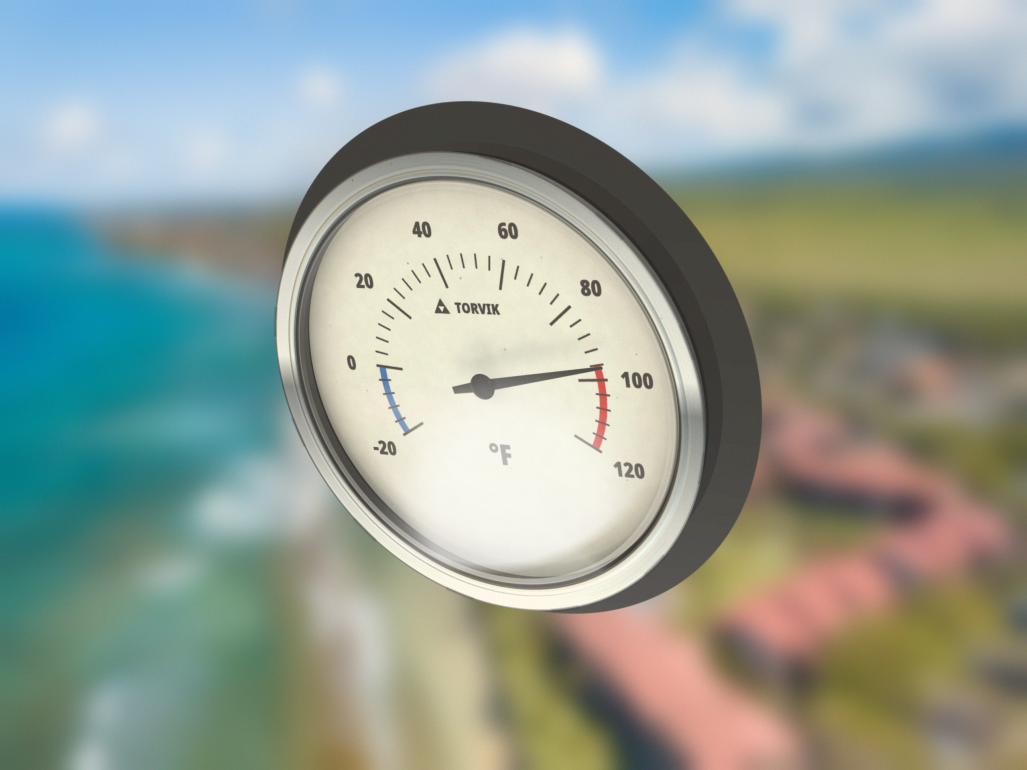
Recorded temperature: 96 °F
